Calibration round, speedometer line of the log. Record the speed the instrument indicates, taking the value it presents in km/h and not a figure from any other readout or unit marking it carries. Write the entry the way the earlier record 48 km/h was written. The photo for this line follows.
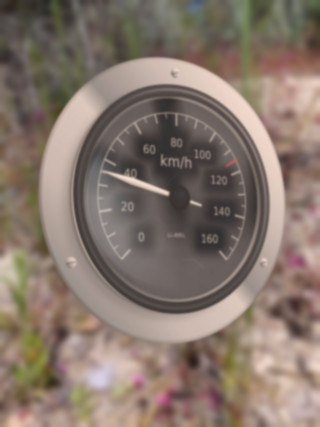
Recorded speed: 35 km/h
